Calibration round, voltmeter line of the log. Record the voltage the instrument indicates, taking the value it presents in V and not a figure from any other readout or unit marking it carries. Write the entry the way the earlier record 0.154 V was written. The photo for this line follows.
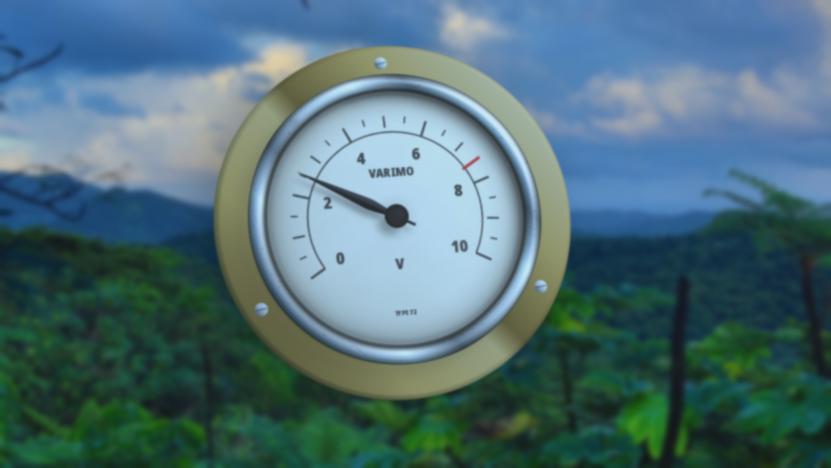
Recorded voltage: 2.5 V
